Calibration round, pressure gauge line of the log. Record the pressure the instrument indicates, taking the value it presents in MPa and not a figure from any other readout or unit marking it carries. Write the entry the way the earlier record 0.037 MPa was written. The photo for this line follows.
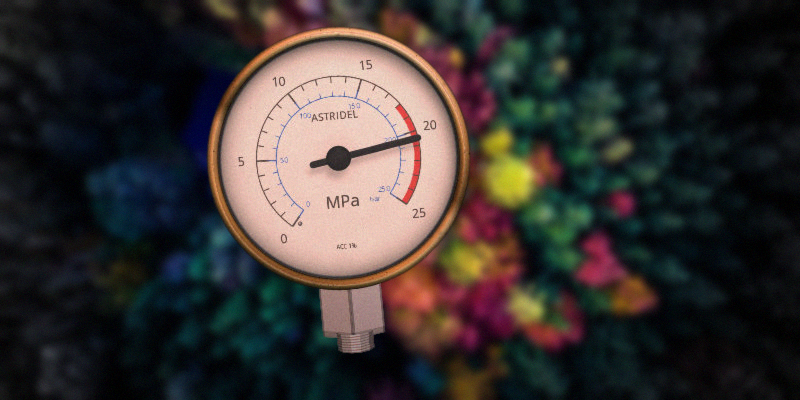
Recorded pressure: 20.5 MPa
